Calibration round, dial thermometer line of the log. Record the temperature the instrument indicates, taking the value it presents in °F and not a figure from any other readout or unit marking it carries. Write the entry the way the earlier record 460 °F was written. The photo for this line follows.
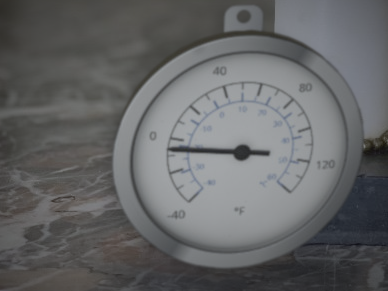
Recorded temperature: -5 °F
